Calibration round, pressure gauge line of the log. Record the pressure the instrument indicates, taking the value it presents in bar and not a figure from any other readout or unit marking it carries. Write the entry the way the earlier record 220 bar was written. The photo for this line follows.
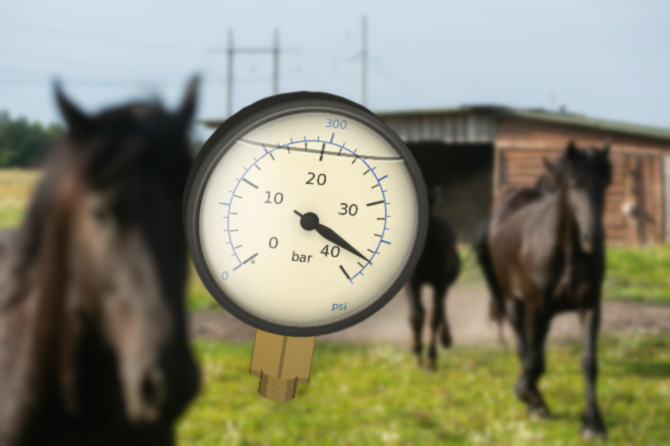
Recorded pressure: 37 bar
